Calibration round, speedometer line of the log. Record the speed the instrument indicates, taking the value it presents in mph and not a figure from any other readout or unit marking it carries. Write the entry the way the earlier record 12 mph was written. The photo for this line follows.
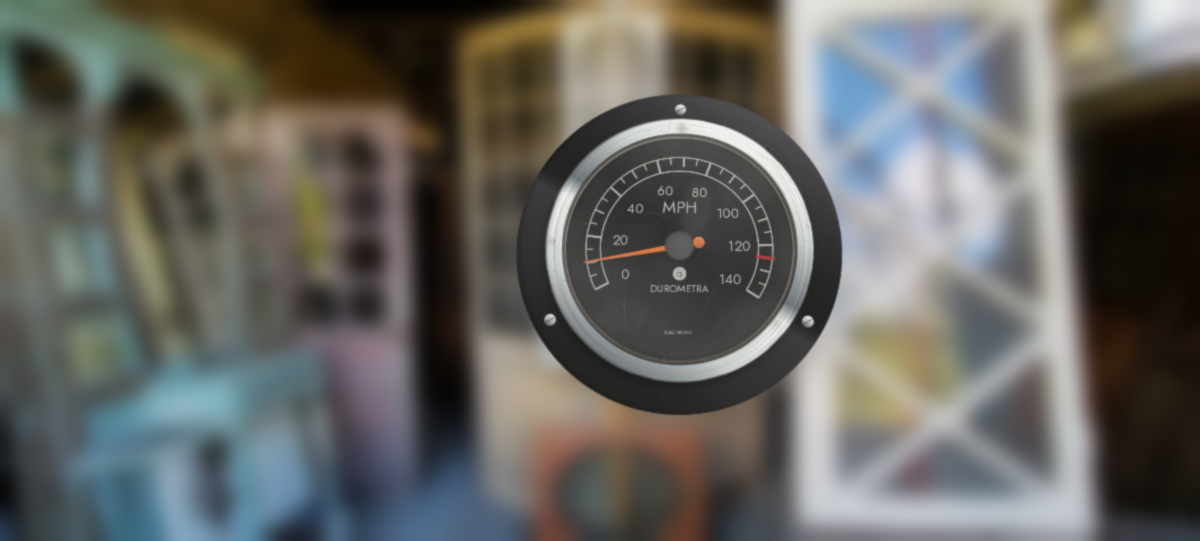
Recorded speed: 10 mph
